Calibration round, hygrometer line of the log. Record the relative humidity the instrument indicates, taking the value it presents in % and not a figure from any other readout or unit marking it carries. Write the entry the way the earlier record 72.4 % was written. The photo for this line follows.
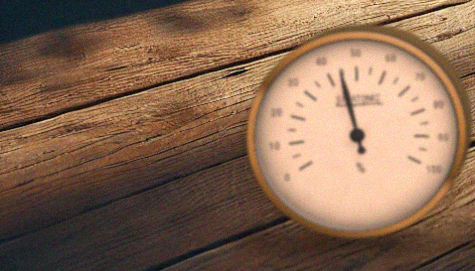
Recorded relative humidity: 45 %
